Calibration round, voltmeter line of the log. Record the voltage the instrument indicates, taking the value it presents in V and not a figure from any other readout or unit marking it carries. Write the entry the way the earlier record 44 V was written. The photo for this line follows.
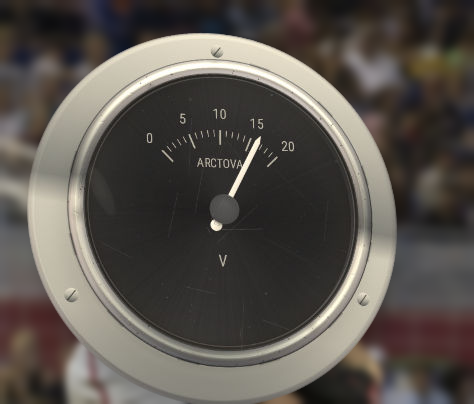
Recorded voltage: 16 V
